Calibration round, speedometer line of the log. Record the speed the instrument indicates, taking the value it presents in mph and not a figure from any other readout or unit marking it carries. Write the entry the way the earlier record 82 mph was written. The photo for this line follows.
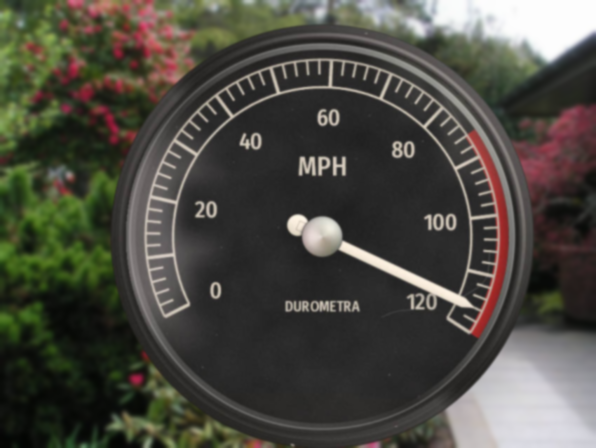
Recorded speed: 116 mph
